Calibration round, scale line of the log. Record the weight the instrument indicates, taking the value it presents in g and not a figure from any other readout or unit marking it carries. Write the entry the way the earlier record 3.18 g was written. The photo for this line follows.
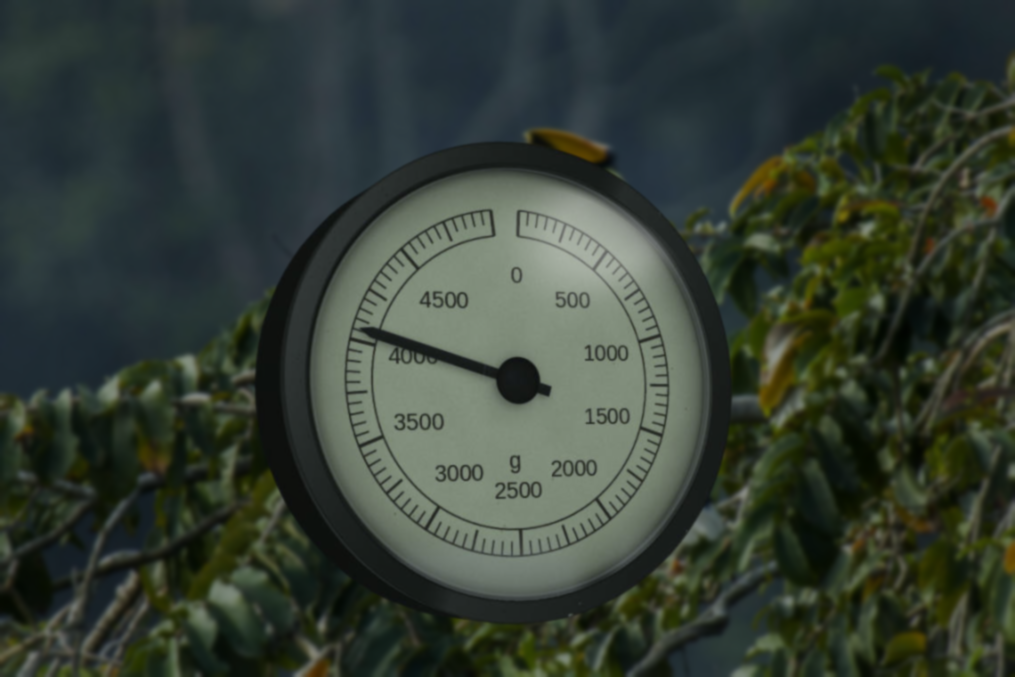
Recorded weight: 4050 g
